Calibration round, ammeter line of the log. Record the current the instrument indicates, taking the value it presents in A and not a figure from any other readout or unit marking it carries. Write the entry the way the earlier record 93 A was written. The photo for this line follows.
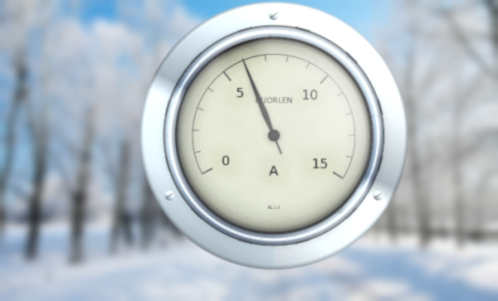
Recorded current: 6 A
